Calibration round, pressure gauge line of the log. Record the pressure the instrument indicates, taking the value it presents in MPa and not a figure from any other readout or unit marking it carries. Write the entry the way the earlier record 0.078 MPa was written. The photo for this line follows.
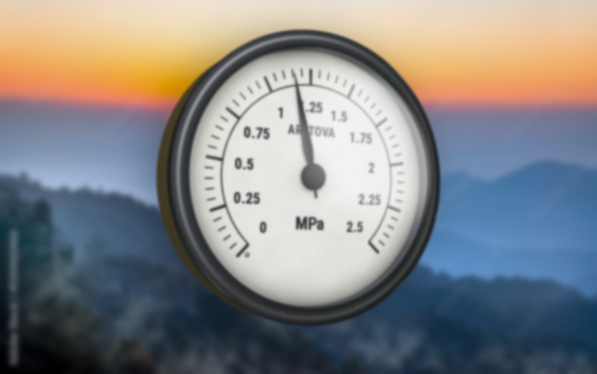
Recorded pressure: 1.15 MPa
